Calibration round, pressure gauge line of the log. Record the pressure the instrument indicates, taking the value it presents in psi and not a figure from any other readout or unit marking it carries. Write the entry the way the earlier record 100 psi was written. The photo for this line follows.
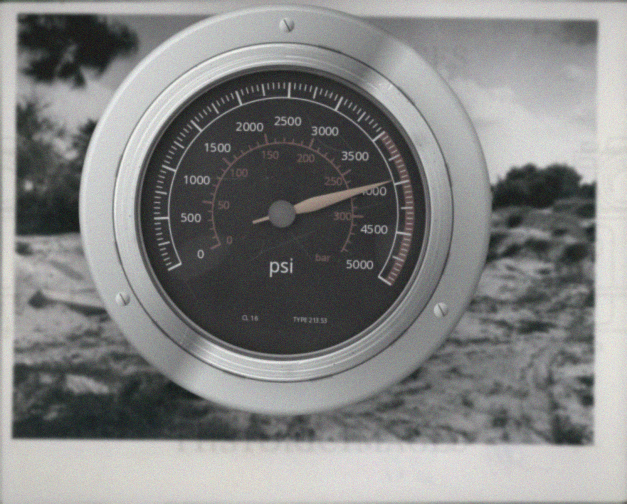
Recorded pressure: 3950 psi
